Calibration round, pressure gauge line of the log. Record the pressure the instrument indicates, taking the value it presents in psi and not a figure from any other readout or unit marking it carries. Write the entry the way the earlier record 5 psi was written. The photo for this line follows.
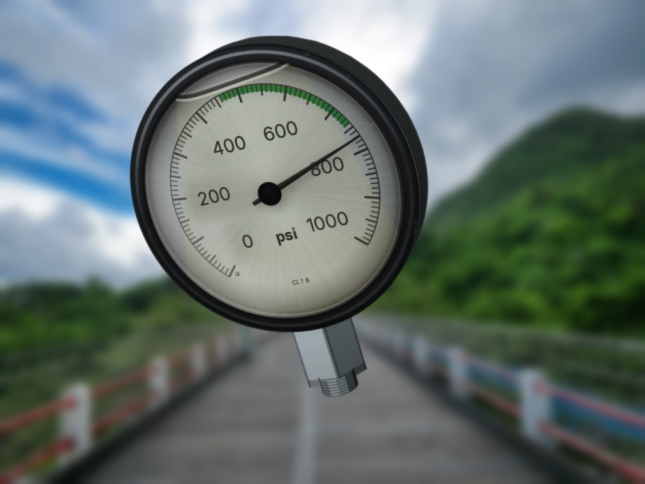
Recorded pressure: 770 psi
